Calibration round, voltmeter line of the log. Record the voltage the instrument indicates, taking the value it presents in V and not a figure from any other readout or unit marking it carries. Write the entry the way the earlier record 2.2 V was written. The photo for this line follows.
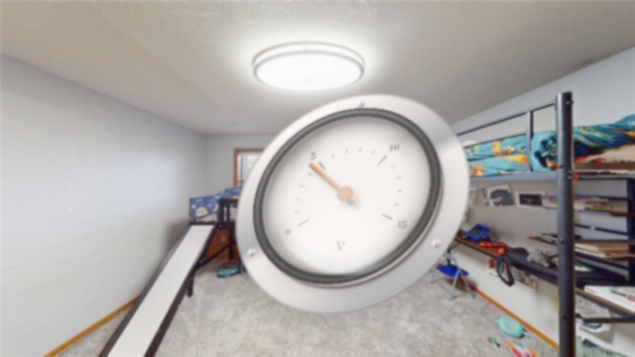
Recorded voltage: 4.5 V
